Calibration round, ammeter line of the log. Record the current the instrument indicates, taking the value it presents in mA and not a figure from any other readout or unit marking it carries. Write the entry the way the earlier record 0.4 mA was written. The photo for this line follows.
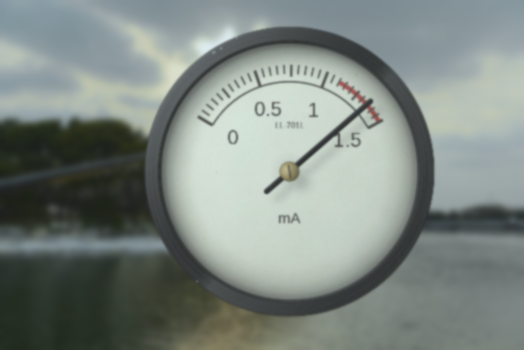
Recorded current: 1.35 mA
